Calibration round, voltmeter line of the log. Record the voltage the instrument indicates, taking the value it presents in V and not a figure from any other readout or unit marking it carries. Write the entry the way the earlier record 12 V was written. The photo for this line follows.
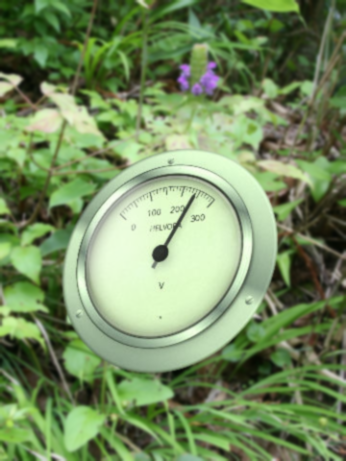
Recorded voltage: 250 V
